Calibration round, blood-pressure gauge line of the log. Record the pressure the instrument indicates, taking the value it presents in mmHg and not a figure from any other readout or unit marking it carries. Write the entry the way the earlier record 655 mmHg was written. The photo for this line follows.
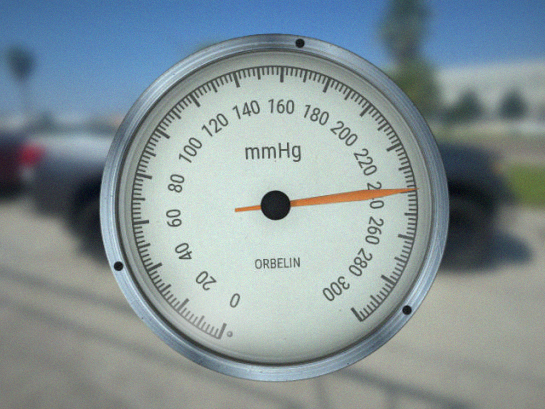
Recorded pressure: 240 mmHg
